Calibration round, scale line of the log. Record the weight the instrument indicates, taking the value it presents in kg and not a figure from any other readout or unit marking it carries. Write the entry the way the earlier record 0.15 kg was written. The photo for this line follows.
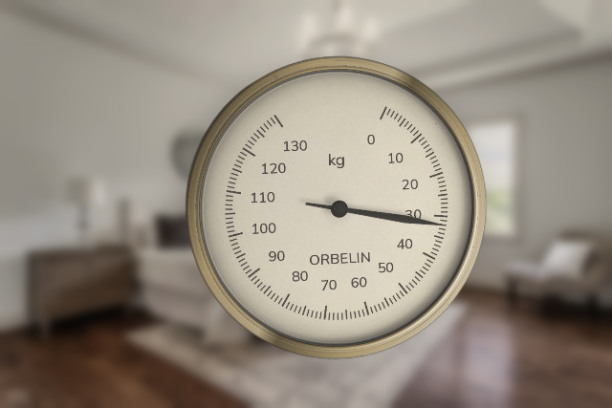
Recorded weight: 32 kg
